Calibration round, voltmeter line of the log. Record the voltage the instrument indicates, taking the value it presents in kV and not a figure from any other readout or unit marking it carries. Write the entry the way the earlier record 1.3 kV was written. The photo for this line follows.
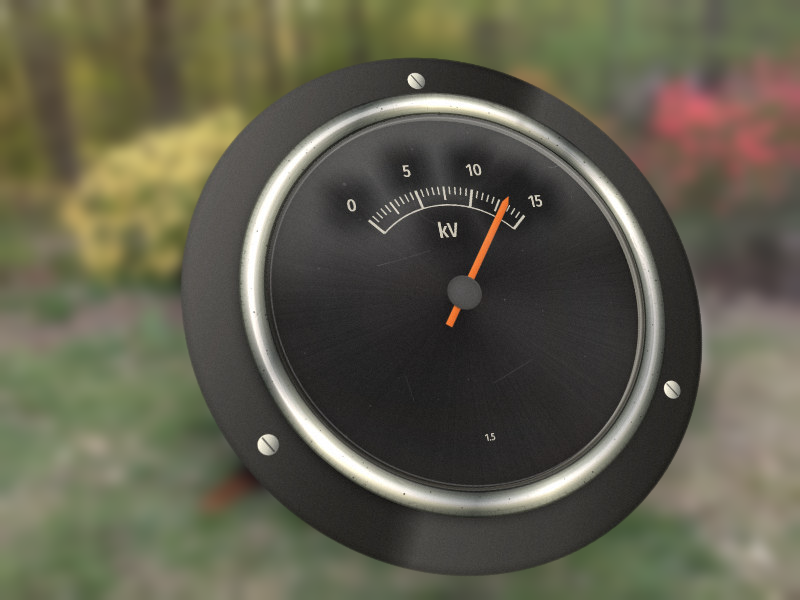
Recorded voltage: 13 kV
